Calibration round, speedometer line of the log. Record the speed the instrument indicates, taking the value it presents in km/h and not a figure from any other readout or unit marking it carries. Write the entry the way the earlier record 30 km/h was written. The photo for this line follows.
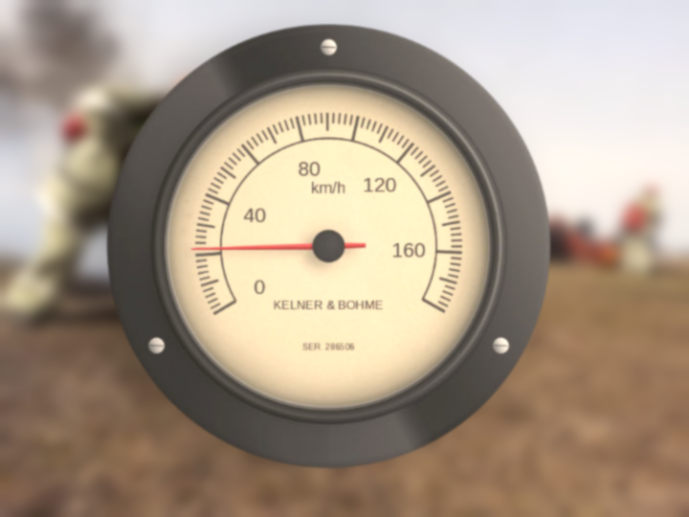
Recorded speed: 22 km/h
